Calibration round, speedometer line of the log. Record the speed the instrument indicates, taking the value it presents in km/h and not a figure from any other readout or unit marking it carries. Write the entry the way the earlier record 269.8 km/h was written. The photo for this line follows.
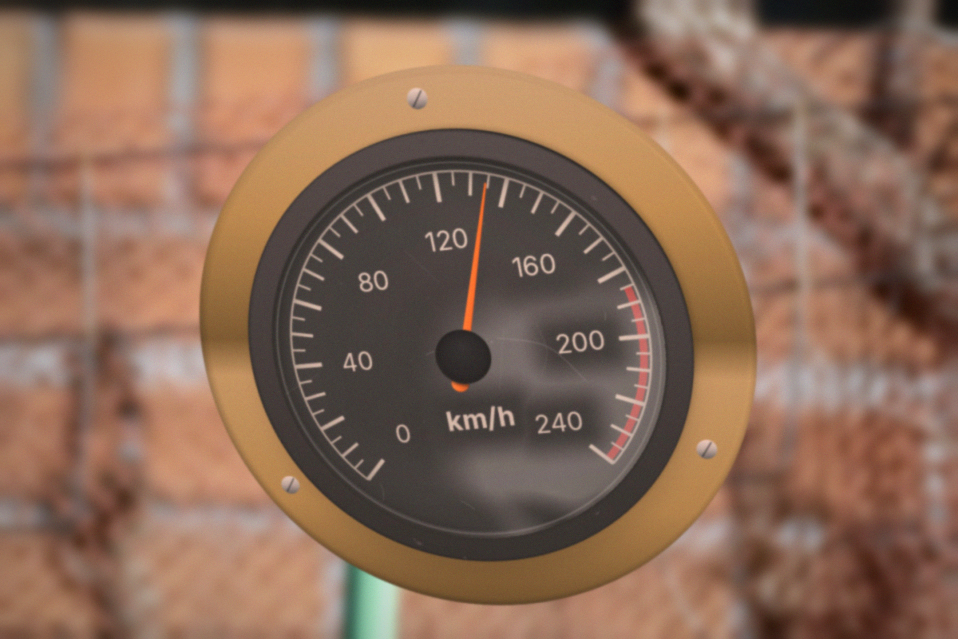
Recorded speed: 135 km/h
